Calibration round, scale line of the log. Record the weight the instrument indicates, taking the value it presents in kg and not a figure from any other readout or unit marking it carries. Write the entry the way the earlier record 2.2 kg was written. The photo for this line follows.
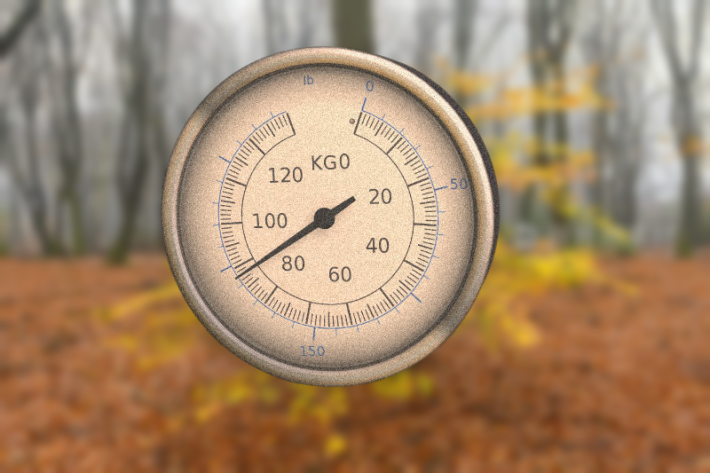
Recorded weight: 88 kg
